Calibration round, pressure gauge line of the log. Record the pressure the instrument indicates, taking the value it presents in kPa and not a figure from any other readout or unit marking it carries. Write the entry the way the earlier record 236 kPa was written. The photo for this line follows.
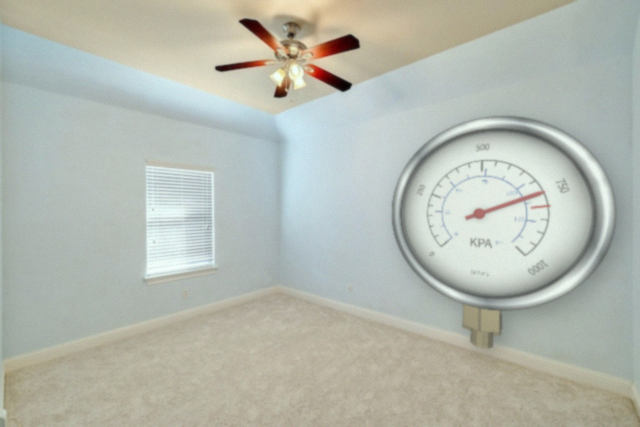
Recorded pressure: 750 kPa
